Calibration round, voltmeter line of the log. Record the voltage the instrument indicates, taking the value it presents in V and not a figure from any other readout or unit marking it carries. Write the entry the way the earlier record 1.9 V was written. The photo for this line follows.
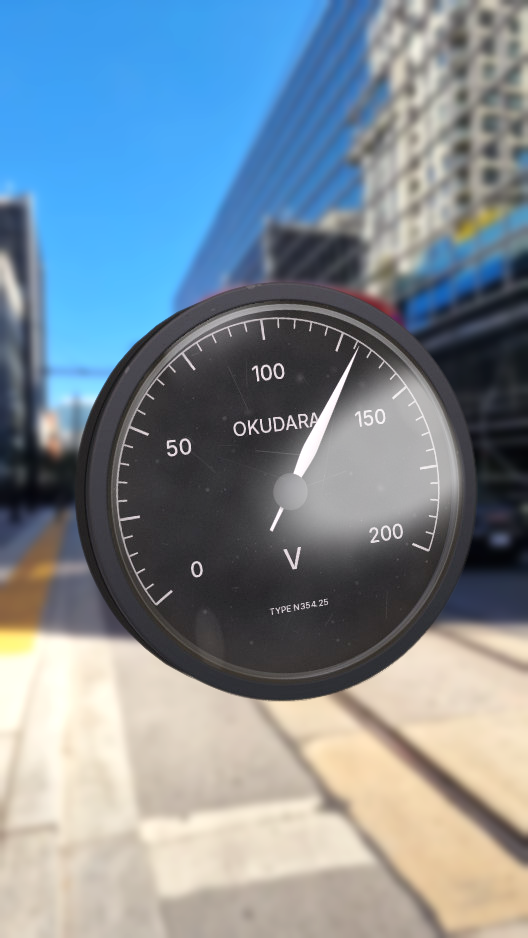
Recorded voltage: 130 V
